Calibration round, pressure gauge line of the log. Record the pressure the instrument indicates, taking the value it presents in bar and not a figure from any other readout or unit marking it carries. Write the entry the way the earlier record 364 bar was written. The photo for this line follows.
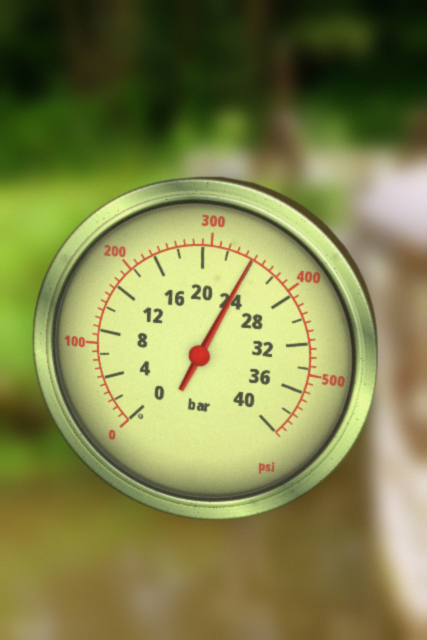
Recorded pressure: 24 bar
